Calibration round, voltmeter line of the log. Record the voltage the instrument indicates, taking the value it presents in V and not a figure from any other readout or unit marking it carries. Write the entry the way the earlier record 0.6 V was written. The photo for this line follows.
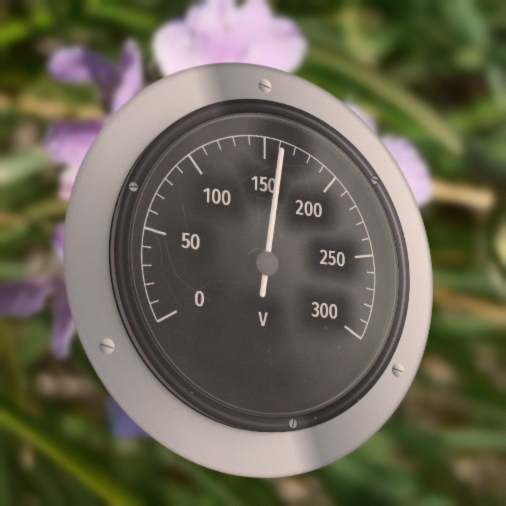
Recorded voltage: 160 V
